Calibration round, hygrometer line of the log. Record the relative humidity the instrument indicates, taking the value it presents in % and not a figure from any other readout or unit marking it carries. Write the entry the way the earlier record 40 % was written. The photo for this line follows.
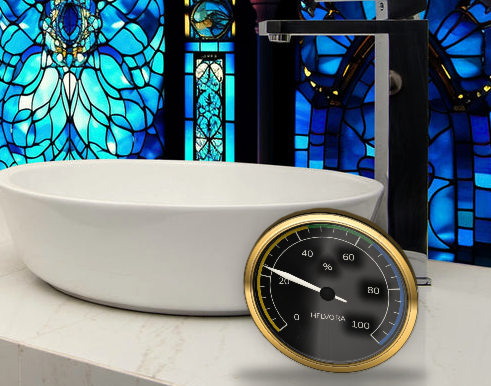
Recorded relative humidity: 24 %
